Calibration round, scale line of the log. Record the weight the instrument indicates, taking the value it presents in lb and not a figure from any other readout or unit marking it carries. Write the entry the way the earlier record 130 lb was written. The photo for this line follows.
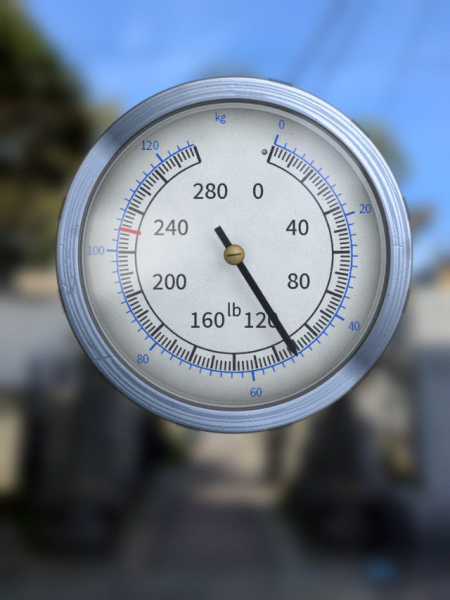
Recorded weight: 112 lb
